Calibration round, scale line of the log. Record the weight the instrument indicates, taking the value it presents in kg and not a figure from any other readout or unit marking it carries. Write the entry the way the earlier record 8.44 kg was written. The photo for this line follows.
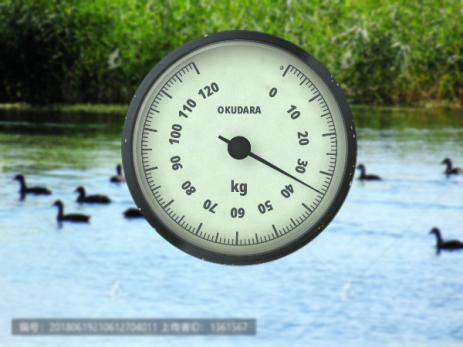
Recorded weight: 35 kg
